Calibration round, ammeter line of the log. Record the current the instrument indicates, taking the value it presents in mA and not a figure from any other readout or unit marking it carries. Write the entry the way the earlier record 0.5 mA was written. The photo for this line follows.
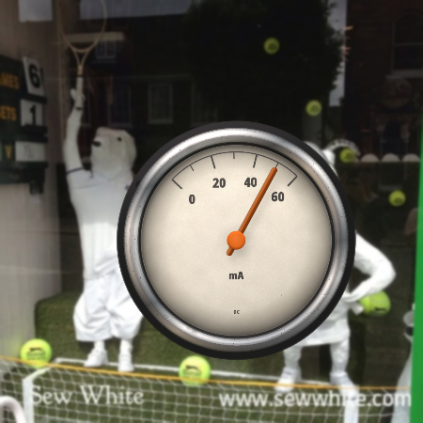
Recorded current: 50 mA
